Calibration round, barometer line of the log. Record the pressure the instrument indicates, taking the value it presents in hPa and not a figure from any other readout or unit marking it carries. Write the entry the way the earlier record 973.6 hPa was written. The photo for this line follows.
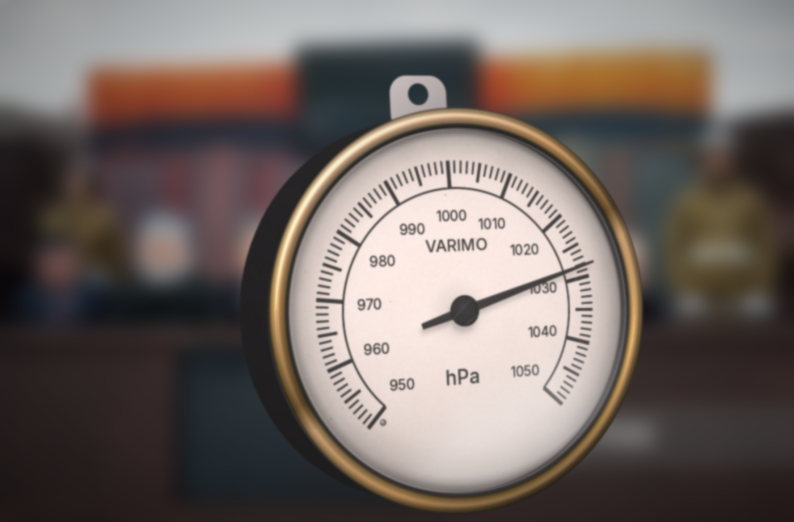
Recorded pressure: 1028 hPa
